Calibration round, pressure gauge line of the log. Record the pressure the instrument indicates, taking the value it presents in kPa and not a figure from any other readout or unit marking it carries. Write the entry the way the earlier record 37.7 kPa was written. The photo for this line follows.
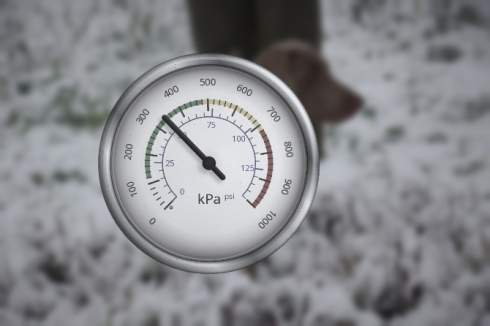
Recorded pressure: 340 kPa
